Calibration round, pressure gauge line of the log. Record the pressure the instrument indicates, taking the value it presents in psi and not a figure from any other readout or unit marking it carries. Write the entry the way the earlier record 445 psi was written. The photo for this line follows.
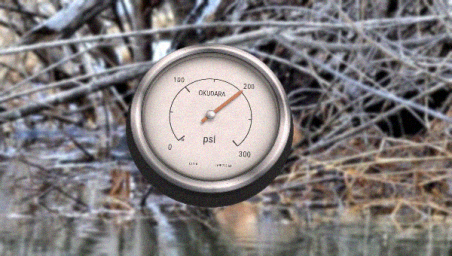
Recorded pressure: 200 psi
